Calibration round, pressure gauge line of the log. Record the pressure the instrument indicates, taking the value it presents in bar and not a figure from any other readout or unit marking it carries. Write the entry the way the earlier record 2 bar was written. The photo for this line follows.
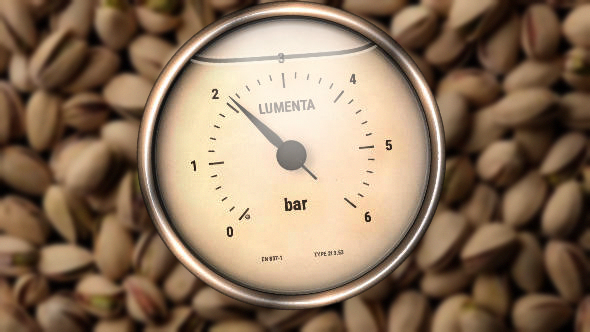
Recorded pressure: 2.1 bar
